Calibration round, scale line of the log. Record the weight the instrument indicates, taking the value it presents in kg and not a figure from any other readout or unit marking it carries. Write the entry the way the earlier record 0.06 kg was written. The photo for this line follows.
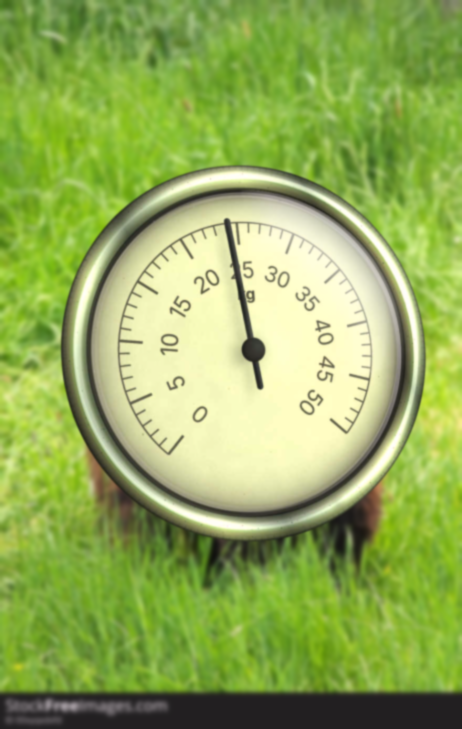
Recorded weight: 24 kg
